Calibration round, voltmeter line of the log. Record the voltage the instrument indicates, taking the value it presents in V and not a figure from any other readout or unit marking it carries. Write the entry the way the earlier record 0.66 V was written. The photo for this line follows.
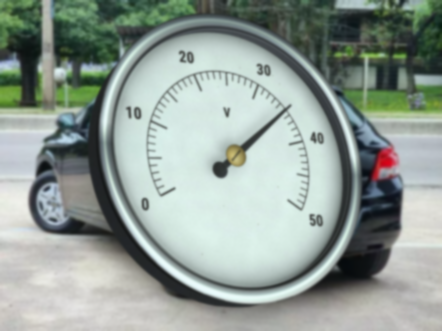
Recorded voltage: 35 V
